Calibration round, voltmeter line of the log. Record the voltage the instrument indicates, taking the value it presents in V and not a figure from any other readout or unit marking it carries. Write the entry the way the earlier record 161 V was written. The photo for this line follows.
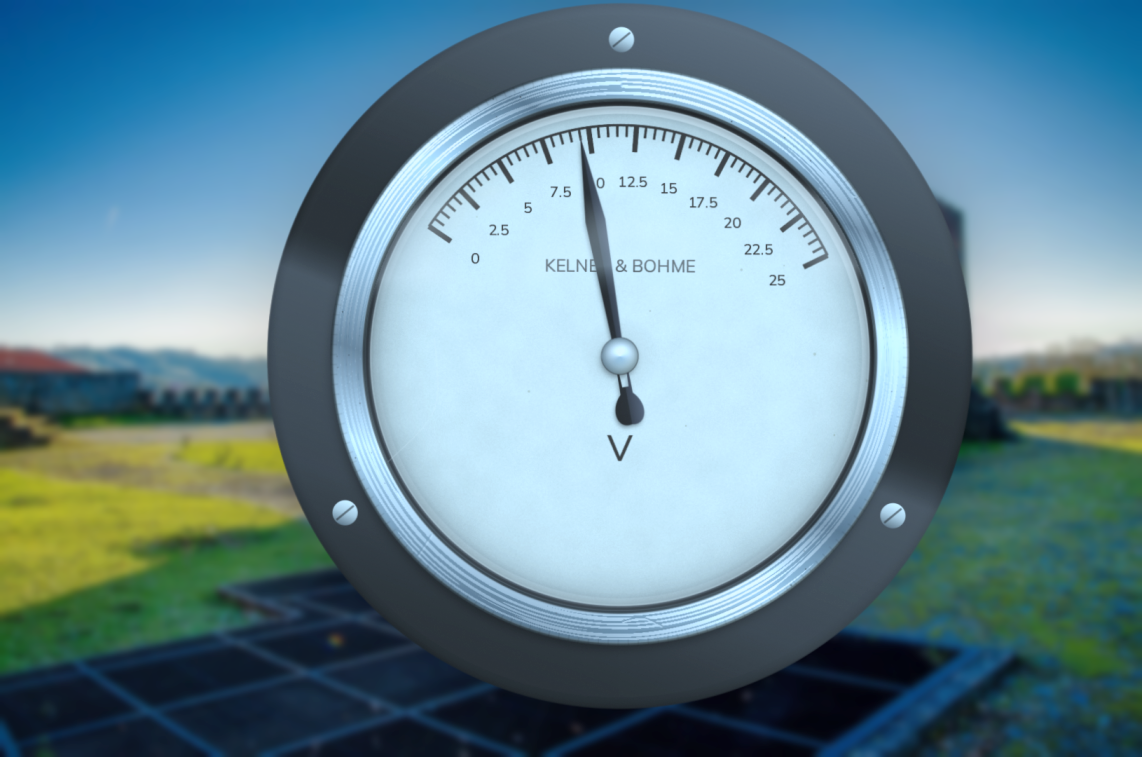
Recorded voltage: 9.5 V
